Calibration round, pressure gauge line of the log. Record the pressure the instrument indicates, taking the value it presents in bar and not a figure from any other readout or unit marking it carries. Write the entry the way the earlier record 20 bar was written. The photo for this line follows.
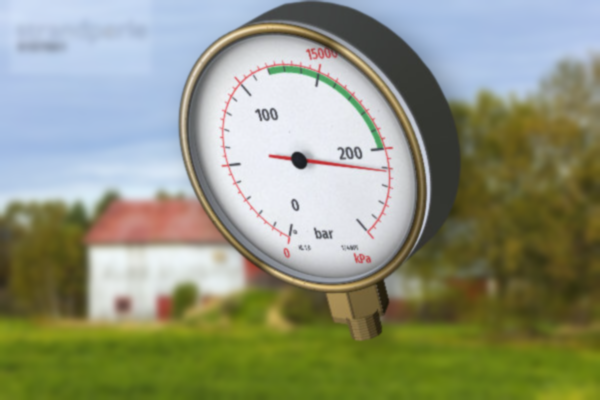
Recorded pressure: 210 bar
